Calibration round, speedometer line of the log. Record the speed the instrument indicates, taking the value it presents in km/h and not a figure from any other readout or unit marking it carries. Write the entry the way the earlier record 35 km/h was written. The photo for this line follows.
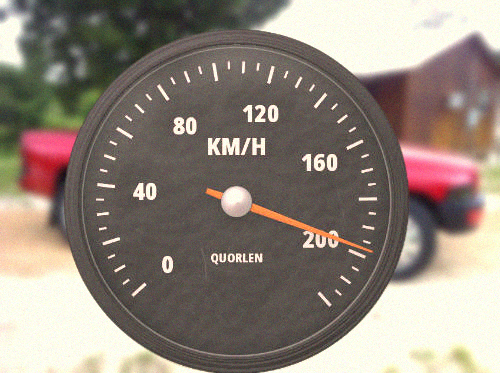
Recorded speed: 197.5 km/h
